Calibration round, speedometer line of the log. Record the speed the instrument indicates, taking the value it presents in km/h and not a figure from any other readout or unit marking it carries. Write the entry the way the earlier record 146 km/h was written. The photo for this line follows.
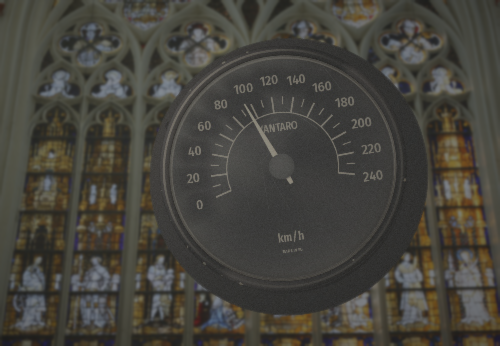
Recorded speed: 95 km/h
